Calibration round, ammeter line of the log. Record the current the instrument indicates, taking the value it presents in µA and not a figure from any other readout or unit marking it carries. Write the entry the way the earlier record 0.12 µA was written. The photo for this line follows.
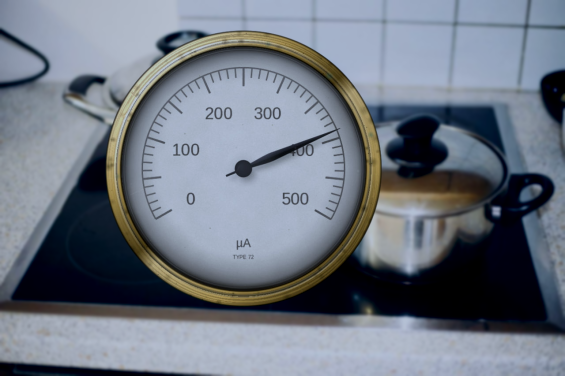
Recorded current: 390 µA
